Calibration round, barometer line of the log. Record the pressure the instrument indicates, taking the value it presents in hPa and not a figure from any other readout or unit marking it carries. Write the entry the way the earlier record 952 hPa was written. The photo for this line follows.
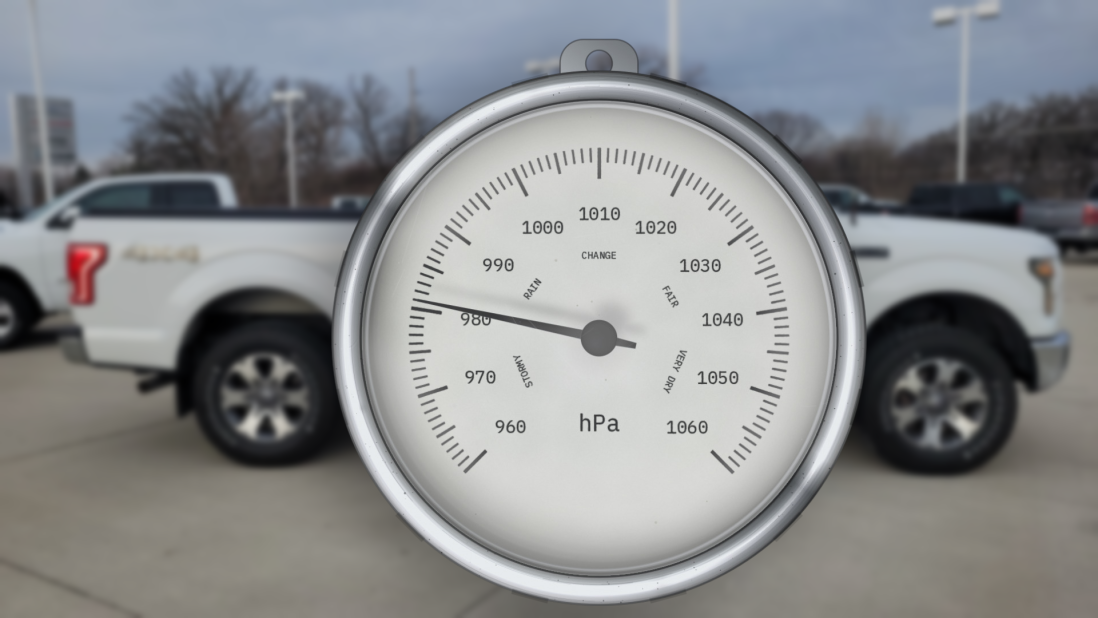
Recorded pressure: 981 hPa
